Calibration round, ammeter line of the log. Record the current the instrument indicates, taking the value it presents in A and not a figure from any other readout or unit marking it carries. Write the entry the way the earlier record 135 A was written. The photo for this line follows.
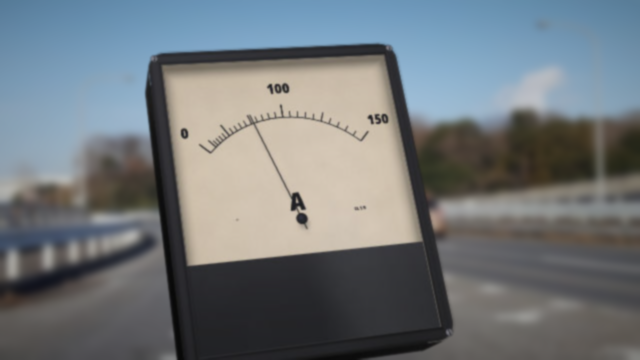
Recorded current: 75 A
